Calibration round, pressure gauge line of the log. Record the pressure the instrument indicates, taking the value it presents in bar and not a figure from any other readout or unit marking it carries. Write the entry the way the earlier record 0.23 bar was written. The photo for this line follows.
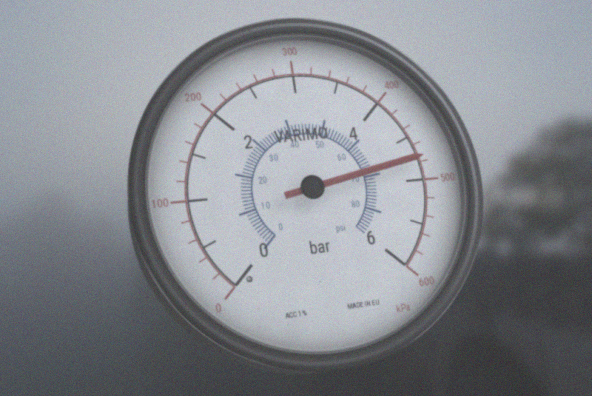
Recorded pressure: 4.75 bar
